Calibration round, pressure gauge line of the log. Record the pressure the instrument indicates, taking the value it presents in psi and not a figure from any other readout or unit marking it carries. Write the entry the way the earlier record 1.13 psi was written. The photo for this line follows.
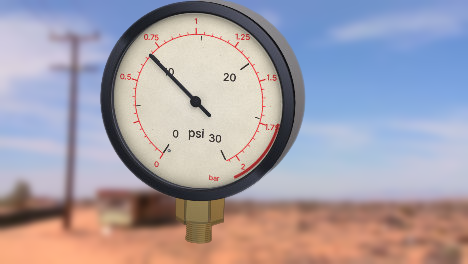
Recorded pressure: 10 psi
